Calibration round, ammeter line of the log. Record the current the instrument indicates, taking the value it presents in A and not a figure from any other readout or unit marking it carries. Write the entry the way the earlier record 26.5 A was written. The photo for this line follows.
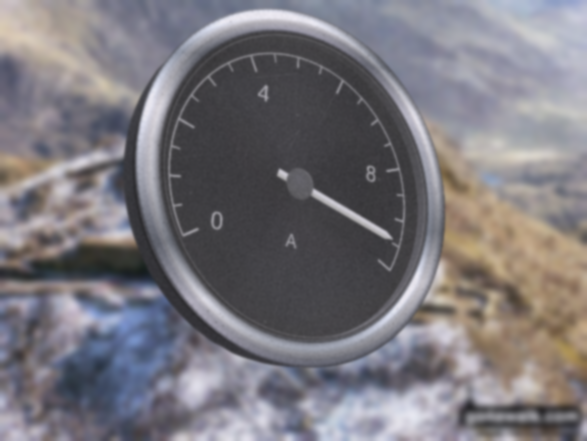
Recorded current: 9.5 A
